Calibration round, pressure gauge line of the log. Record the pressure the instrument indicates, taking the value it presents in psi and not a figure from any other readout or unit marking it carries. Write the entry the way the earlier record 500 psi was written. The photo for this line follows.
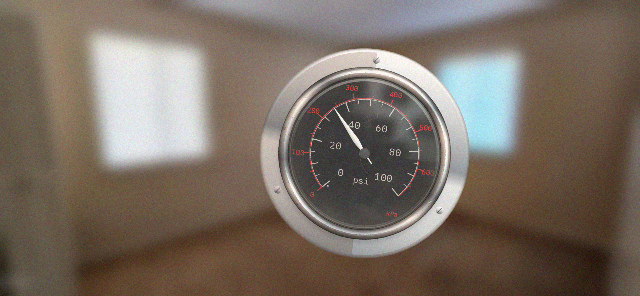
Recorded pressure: 35 psi
